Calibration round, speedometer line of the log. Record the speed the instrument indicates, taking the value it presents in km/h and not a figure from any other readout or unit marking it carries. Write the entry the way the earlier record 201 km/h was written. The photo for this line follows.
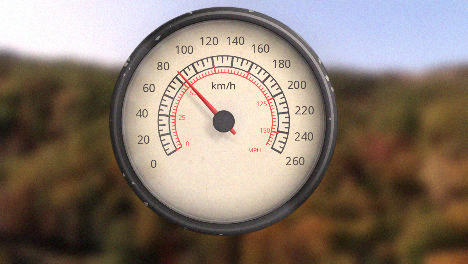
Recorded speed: 85 km/h
